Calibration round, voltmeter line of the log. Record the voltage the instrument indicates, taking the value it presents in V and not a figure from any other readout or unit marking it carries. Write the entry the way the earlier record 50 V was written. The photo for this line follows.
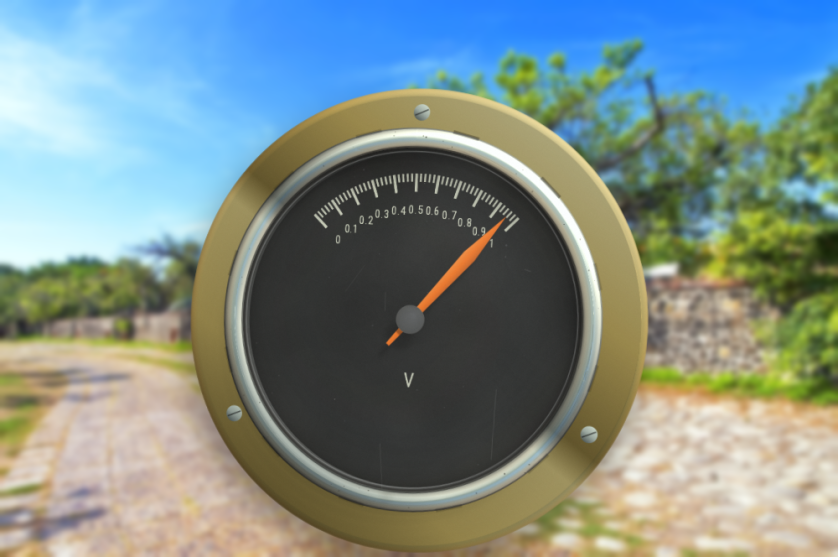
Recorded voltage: 0.96 V
